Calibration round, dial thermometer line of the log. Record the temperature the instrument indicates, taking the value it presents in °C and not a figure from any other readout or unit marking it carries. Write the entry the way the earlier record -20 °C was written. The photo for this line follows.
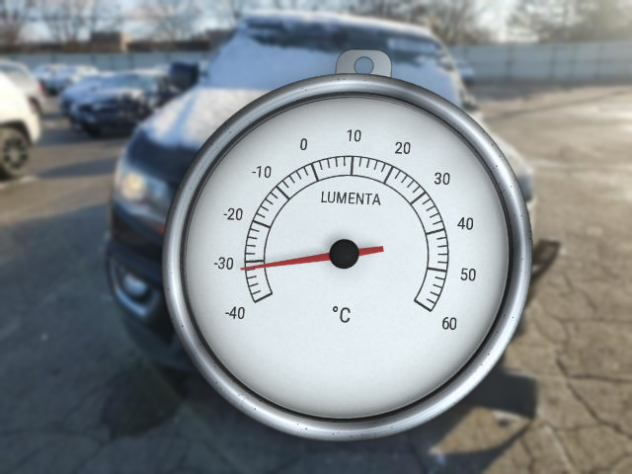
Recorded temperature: -32 °C
